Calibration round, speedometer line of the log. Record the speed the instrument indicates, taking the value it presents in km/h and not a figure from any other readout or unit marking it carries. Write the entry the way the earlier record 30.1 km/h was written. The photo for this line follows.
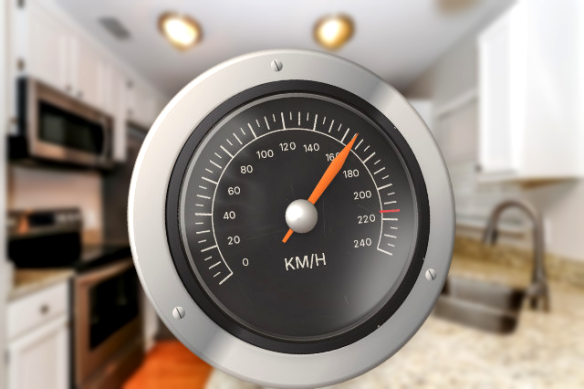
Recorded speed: 165 km/h
